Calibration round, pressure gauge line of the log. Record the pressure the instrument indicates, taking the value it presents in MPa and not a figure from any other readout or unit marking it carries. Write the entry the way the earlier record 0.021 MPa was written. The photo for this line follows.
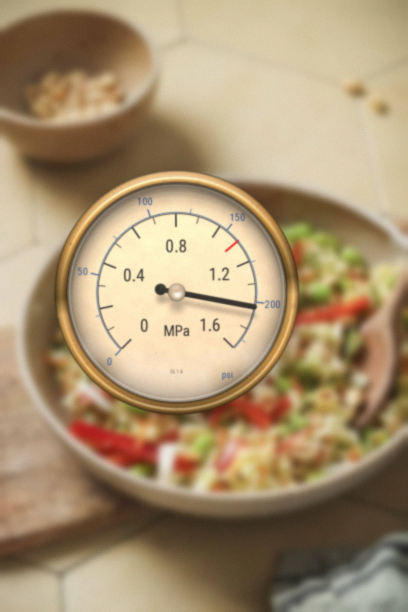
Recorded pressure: 1.4 MPa
